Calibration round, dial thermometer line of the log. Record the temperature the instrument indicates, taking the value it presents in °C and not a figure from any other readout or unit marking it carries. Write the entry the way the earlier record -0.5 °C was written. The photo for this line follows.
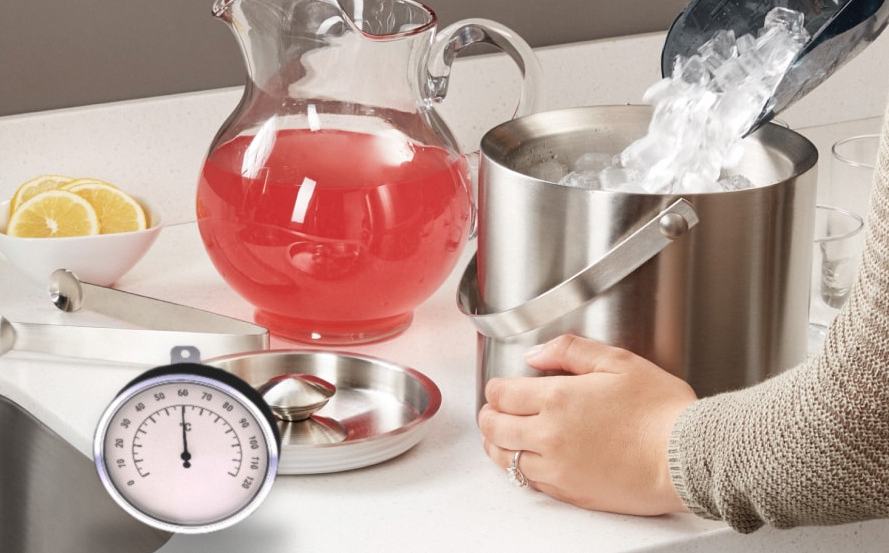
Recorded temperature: 60 °C
